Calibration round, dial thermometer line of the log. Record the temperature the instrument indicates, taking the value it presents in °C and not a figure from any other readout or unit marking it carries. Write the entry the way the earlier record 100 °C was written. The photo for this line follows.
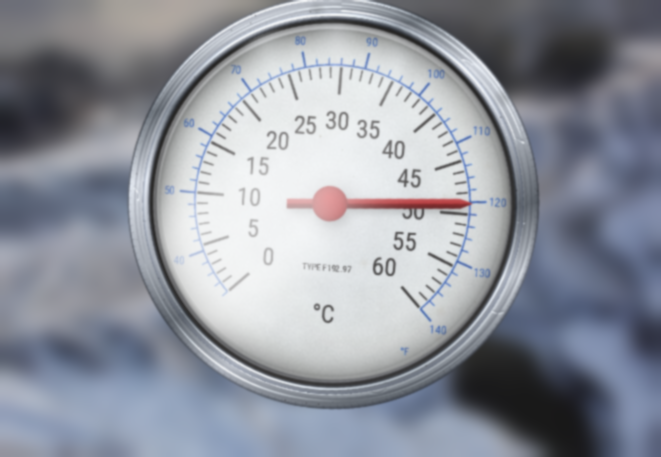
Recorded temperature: 49 °C
